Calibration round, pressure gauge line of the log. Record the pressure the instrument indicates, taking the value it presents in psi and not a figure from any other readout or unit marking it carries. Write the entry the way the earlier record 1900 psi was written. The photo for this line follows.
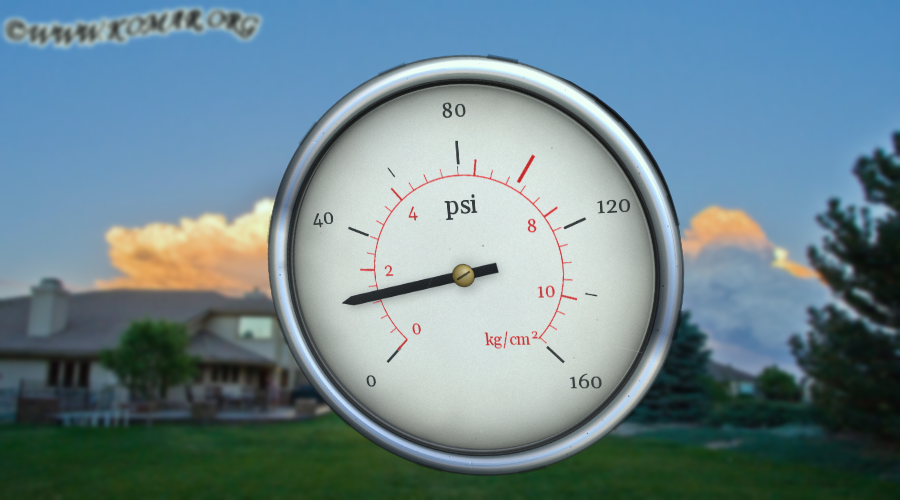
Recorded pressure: 20 psi
